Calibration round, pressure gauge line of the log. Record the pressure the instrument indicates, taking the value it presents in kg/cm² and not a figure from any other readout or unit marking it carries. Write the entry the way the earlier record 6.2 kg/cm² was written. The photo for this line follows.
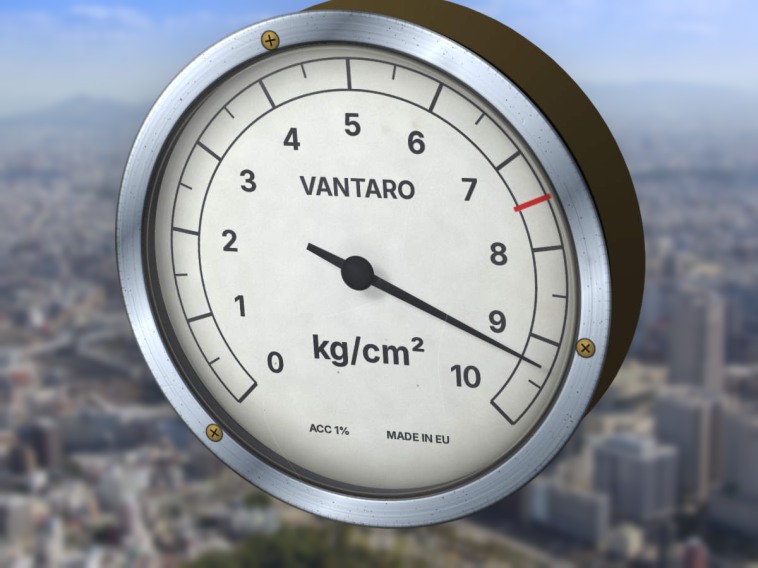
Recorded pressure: 9.25 kg/cm²
